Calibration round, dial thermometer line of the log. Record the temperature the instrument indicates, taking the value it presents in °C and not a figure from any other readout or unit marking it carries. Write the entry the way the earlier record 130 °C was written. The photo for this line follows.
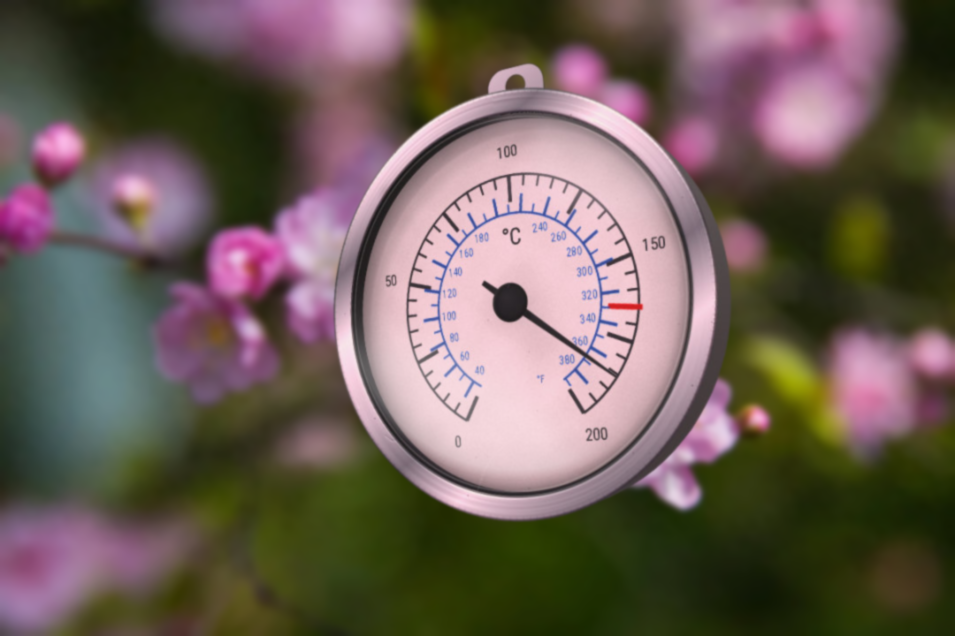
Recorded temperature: 185 °C
